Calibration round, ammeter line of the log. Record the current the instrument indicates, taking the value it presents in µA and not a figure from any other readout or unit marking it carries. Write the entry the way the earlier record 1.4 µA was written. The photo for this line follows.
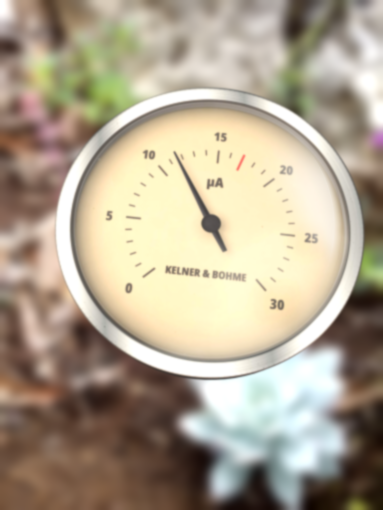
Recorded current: 11.5 µA
